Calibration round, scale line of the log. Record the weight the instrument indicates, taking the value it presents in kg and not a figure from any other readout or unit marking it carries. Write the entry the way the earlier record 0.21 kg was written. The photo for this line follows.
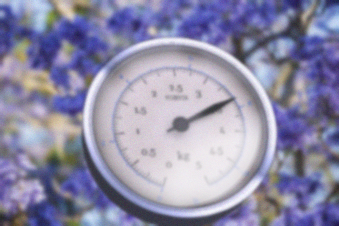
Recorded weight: 3.5 kg
